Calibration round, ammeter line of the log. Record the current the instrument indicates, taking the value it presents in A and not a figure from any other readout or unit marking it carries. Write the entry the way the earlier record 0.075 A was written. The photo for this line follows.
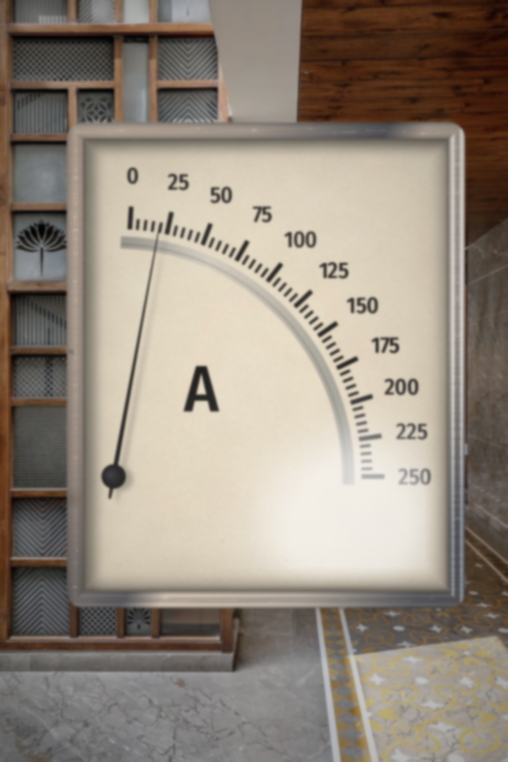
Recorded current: 20 A
